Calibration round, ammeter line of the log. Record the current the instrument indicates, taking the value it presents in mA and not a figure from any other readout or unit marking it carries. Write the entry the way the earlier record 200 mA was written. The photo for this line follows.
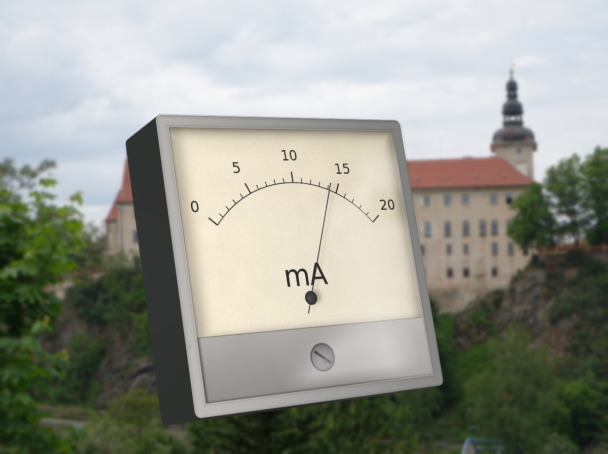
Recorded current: 14 mA
